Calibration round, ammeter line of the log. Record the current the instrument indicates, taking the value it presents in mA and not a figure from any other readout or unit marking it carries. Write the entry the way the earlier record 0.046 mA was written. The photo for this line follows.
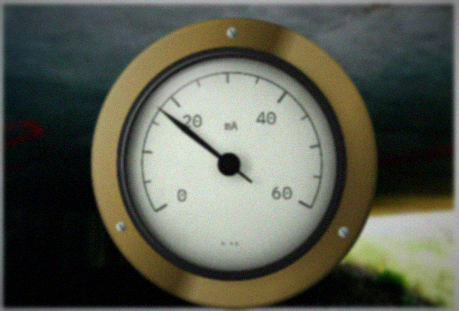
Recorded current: 17.5 mA
